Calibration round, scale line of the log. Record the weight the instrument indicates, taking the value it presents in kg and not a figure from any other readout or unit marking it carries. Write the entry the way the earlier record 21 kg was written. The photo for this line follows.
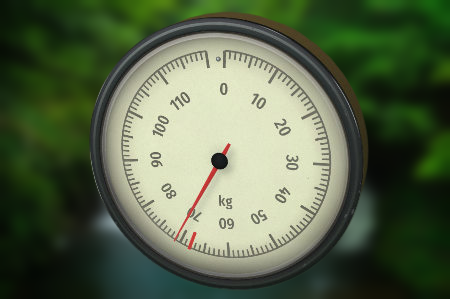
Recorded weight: 71 kg
